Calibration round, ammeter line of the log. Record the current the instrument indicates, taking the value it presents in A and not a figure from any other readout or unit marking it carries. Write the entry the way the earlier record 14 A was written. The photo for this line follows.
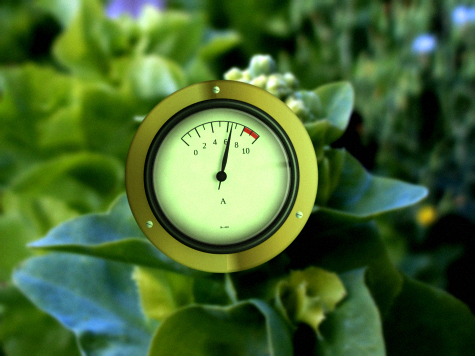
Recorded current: 6.5 A
